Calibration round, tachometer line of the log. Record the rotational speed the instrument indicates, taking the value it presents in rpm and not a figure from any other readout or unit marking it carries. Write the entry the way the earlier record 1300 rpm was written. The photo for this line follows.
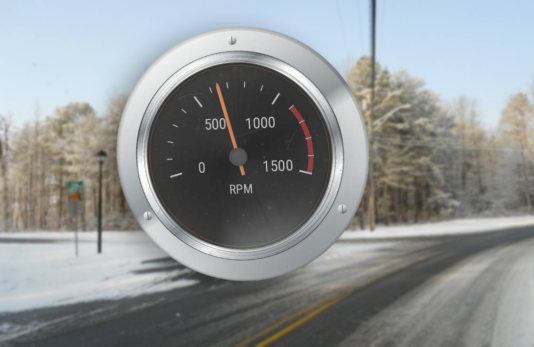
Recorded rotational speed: 650 rpm
